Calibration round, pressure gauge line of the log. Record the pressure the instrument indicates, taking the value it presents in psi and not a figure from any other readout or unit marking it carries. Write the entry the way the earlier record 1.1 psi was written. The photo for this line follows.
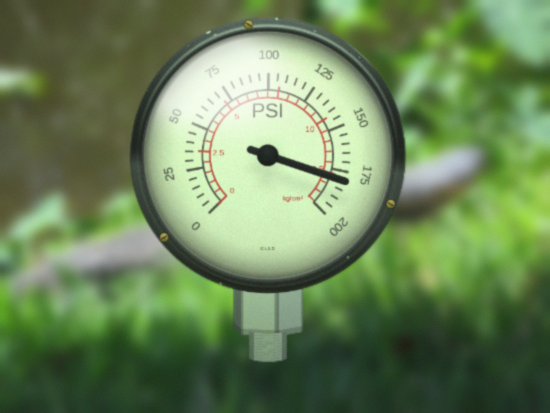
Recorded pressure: 180 psi
